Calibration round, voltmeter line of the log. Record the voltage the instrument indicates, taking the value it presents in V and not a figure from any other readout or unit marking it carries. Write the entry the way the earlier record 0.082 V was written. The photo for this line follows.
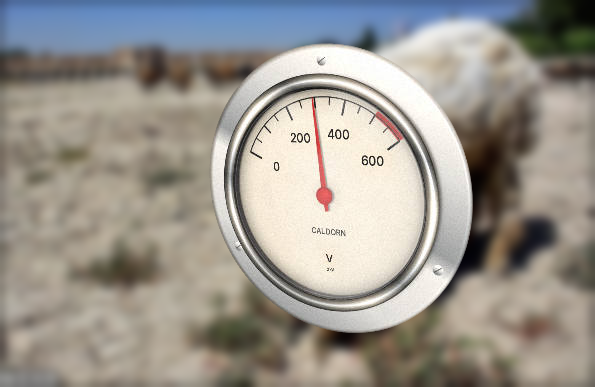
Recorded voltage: 300 V
